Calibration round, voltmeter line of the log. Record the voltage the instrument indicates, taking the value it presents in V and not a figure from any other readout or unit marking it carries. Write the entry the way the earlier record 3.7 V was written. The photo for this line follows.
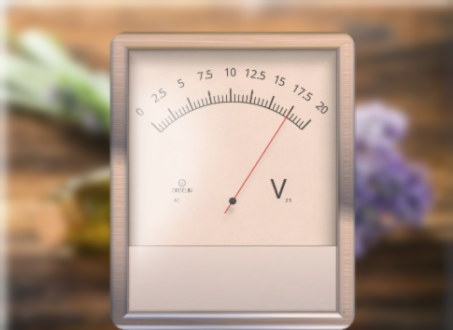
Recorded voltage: 17.5 V
